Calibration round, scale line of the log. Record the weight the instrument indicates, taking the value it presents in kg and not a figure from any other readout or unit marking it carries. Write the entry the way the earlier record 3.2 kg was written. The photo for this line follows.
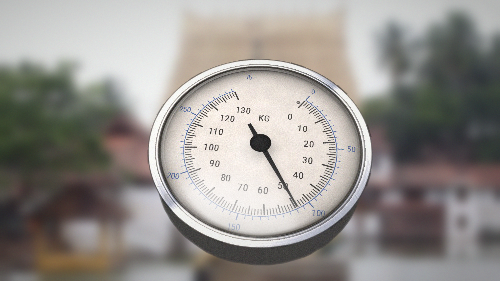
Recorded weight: 50 kg
